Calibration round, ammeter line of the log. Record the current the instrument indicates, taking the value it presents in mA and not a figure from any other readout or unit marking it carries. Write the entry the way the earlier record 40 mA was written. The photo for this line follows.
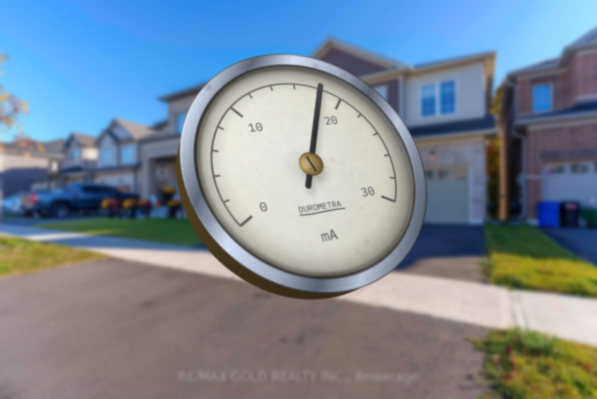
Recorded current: 18 mA
